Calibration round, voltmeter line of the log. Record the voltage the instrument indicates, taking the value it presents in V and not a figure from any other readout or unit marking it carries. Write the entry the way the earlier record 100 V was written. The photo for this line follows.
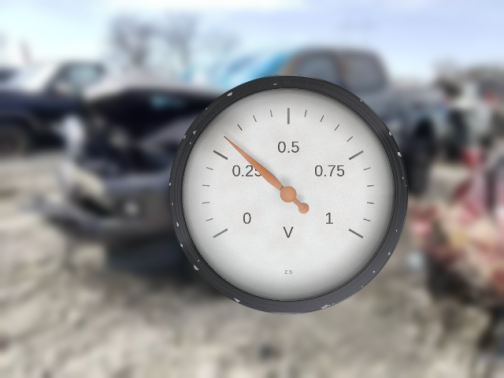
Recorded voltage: 0.3 V
